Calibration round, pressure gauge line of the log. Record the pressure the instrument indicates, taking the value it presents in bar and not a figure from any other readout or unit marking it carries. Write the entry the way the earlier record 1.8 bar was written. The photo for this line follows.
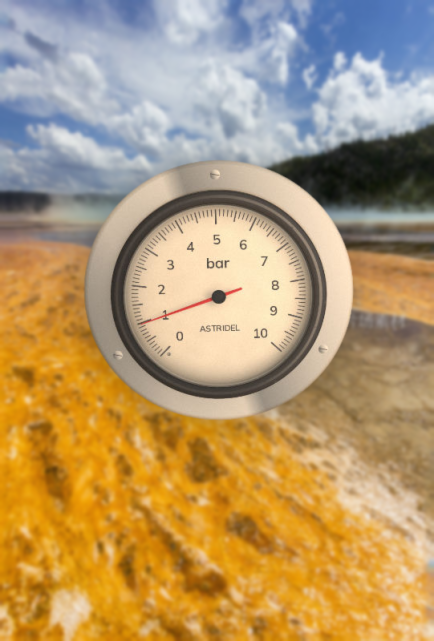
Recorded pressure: 1 bar
